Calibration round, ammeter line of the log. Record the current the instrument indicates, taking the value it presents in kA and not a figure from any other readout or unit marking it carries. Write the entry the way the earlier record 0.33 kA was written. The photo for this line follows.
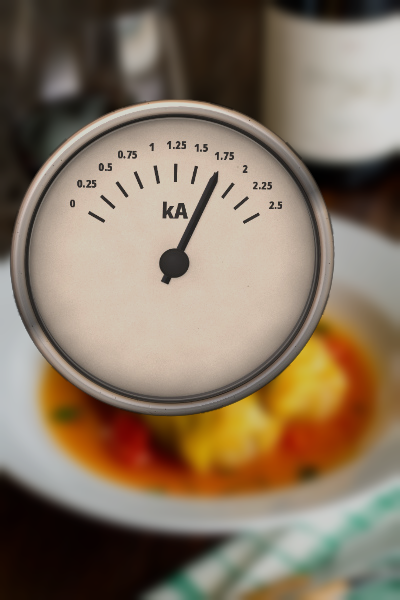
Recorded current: 1.75 kA
